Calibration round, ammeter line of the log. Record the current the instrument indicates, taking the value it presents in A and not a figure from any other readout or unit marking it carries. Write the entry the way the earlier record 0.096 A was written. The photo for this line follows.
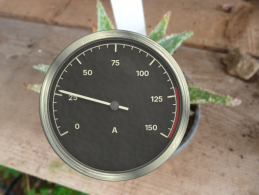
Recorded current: 27.5 A
